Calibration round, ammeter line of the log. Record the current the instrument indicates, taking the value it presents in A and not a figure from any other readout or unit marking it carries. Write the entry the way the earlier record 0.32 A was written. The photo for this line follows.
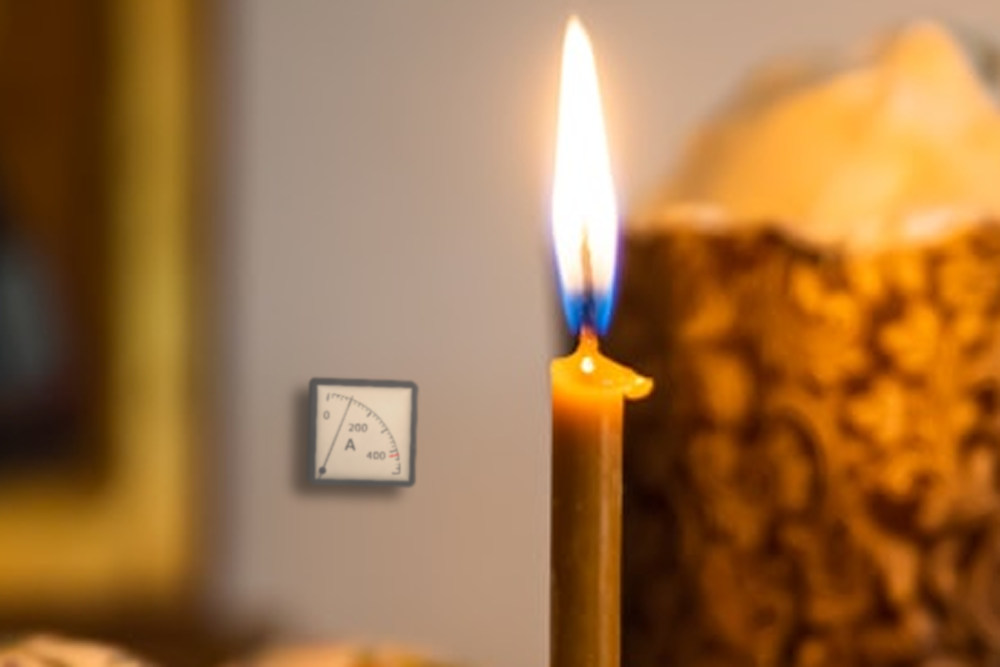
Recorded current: 100 A
